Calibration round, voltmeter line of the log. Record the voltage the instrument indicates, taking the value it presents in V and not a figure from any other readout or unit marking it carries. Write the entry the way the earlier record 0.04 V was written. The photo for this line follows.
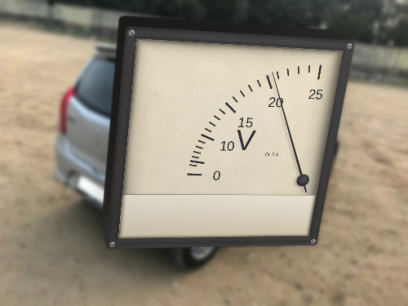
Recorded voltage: 20.5 V
